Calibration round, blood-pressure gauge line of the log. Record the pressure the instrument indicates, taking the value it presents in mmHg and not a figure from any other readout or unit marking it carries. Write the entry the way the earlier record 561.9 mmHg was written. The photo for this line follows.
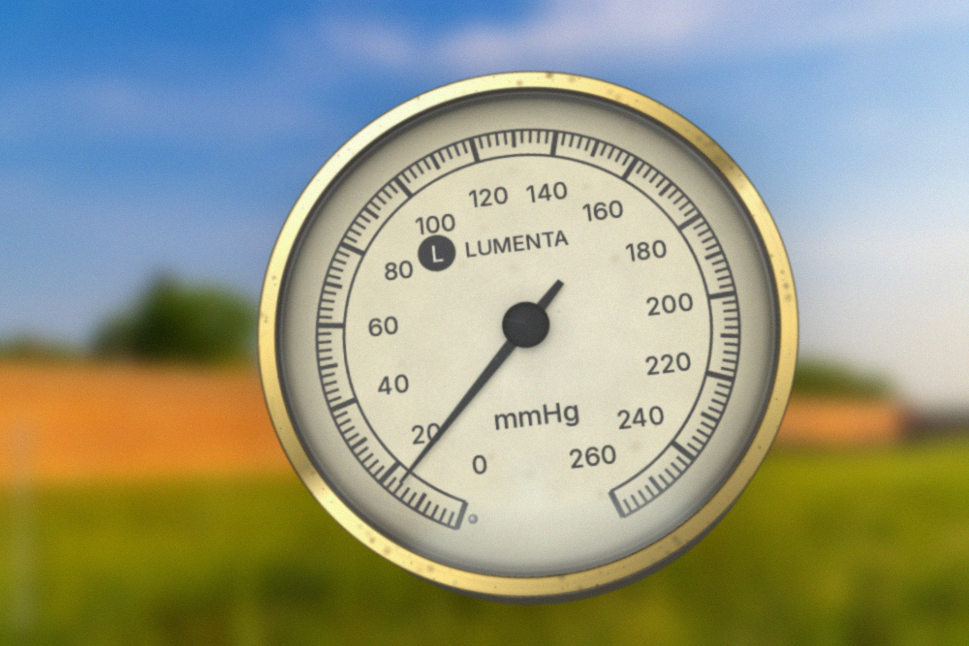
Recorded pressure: 16 mmHg
